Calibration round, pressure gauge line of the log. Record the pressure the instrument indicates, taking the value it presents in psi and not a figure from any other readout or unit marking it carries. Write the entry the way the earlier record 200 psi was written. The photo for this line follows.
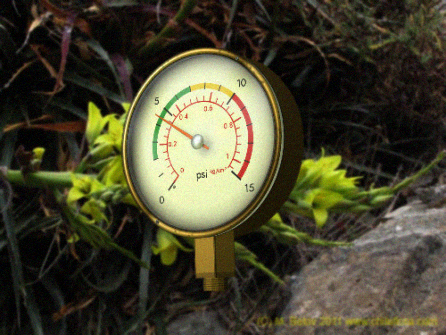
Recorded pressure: 4.5 psi
